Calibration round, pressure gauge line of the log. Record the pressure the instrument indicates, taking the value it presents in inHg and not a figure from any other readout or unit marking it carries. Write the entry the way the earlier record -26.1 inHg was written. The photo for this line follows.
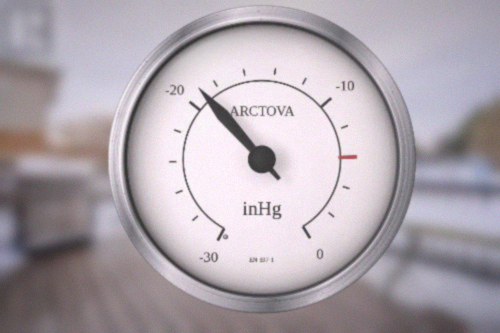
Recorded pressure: -19 inHg
